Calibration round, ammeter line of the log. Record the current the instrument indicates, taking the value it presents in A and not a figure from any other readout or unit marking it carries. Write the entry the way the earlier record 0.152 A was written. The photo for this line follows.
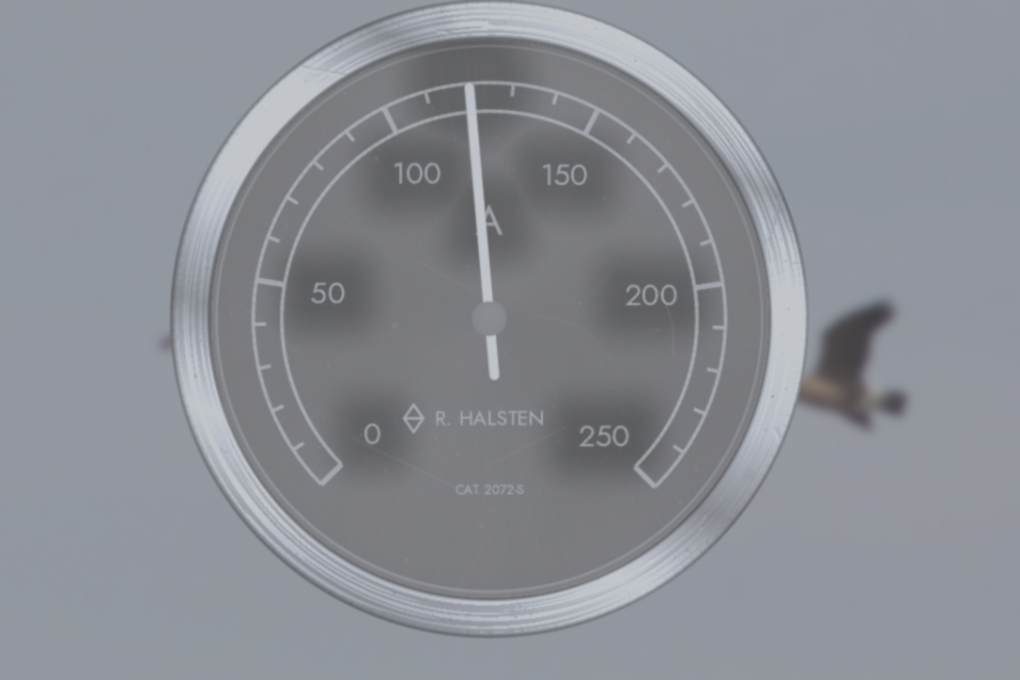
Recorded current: 120 A
